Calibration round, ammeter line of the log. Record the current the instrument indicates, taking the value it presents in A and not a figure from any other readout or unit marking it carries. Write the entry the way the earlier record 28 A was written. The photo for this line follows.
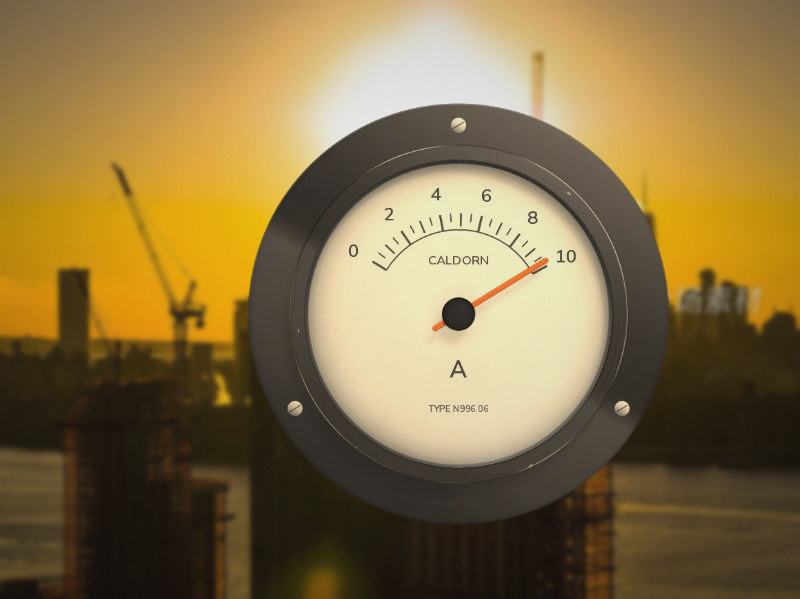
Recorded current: 9.75 A
